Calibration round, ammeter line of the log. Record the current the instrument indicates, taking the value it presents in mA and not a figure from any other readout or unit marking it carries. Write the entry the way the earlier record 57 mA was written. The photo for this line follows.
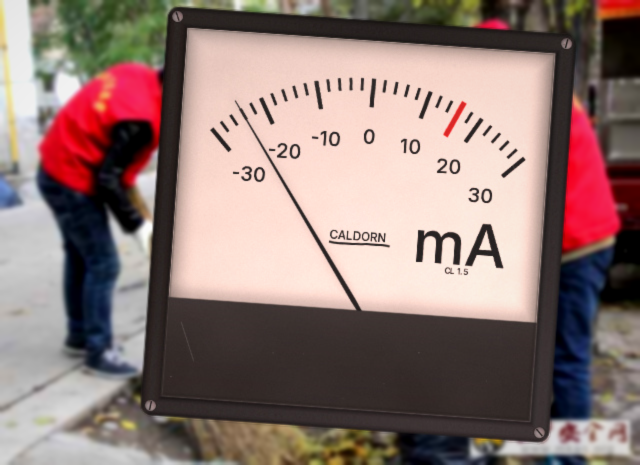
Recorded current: -24 mA
